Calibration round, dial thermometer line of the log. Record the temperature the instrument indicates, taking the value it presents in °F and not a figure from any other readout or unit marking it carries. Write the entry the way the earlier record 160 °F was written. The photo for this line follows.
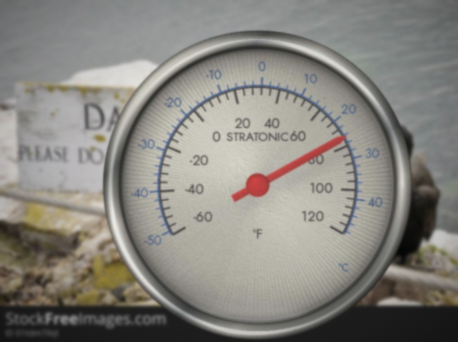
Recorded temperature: 76 °F
